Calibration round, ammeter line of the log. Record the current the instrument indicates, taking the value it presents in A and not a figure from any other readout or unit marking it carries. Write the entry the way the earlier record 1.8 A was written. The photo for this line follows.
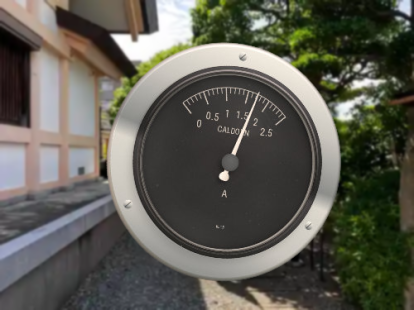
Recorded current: 1.7 A
